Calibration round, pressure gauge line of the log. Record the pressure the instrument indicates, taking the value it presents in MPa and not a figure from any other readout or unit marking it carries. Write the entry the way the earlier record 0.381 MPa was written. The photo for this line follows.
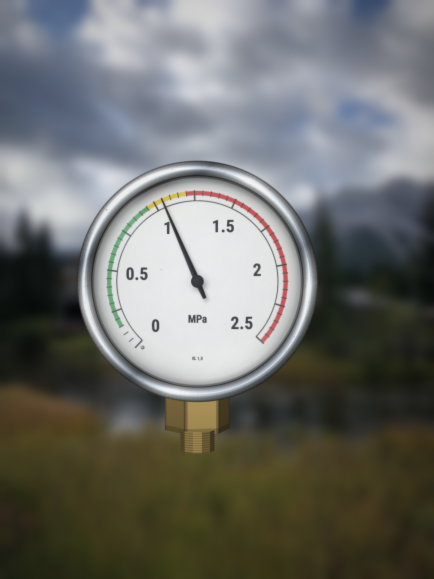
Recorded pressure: 1.05 MPa
